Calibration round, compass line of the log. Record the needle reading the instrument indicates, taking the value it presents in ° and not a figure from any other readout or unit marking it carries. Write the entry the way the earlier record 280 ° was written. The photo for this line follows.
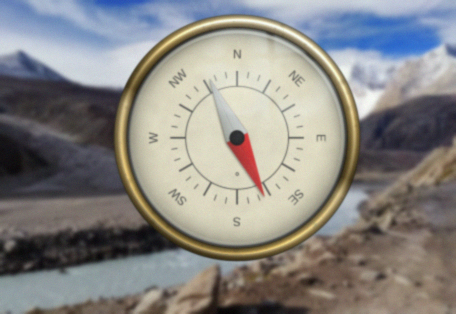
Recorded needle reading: 155 °
